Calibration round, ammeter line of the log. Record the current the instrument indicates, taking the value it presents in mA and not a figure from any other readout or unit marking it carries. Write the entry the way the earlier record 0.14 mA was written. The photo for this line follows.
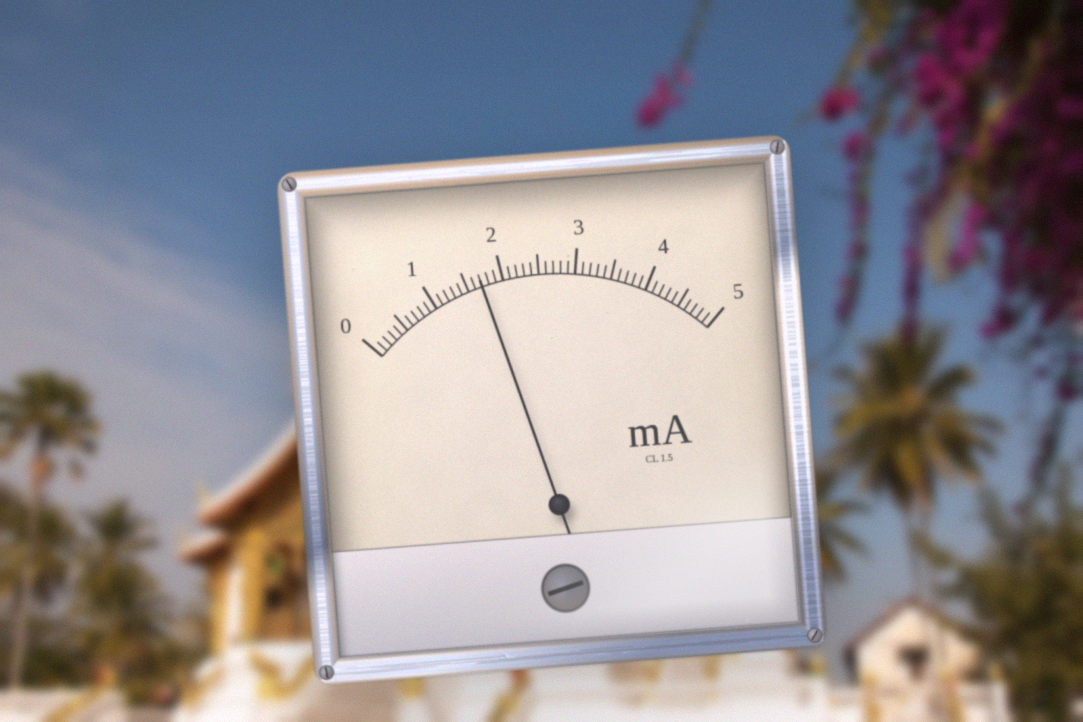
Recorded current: 1.7 mA
